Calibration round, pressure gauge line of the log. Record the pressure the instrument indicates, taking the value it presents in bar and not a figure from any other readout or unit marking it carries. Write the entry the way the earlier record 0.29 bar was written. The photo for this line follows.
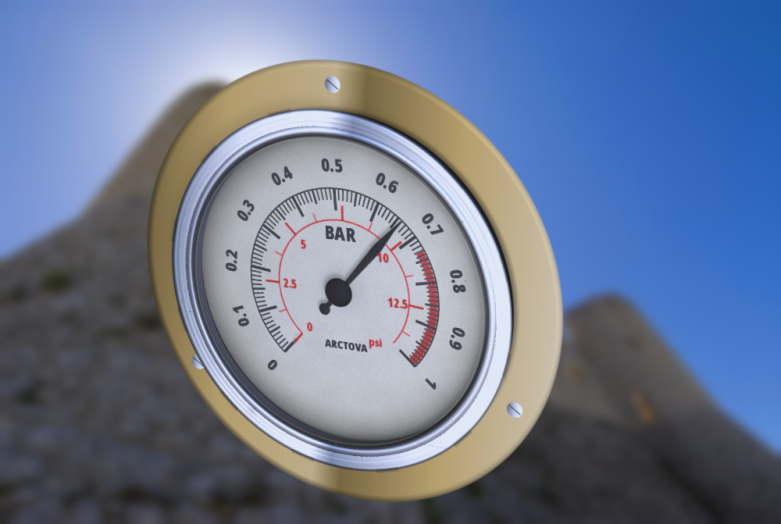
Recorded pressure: 0.66 bar
